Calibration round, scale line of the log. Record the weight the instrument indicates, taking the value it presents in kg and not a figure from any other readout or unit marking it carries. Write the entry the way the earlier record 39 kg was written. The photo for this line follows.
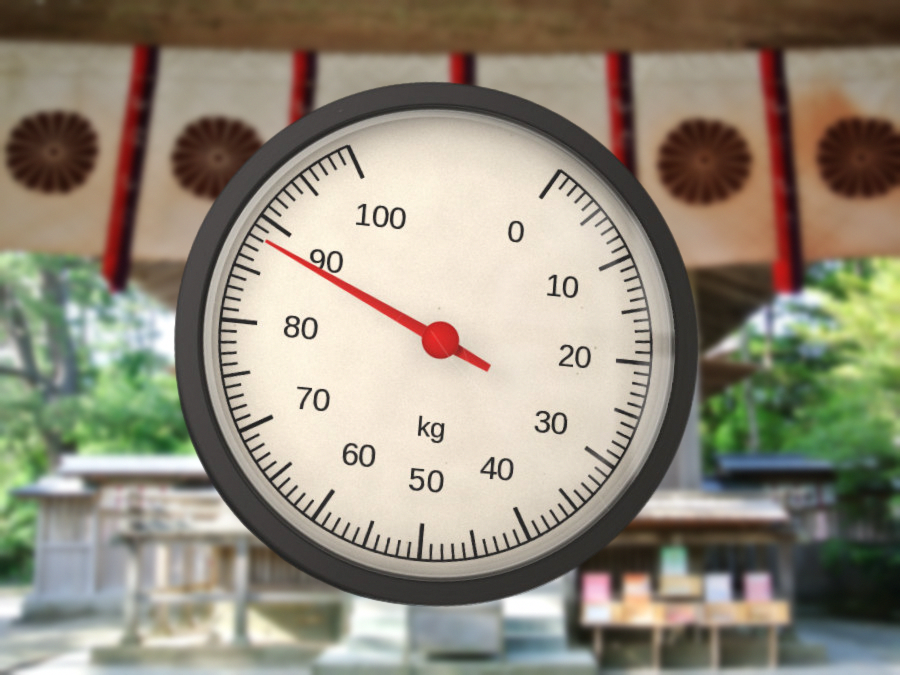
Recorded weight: 88 kg
